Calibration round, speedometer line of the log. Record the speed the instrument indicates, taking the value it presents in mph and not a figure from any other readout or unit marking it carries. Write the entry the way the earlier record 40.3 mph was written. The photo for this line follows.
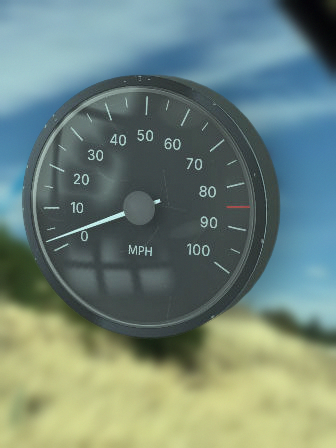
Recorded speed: 2.5 mph
